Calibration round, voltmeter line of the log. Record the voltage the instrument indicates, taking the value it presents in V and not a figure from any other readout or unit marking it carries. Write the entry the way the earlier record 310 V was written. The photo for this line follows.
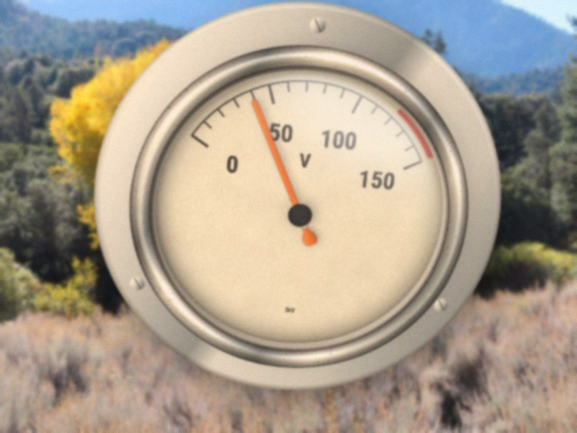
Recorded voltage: 40 V
